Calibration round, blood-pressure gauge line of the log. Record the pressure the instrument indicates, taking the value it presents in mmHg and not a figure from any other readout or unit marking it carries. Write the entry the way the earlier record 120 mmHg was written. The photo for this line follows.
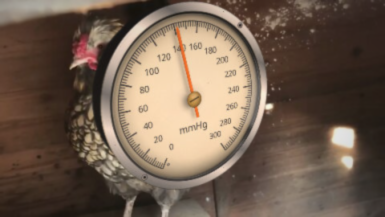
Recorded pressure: 140 mmHg
